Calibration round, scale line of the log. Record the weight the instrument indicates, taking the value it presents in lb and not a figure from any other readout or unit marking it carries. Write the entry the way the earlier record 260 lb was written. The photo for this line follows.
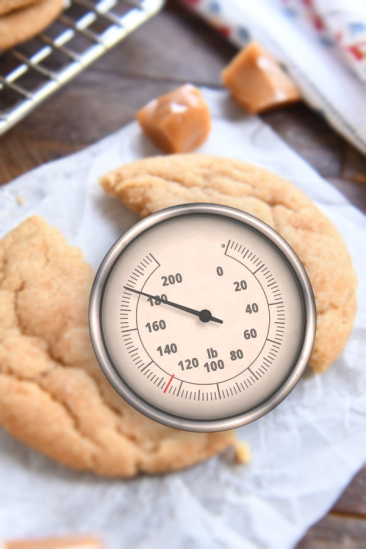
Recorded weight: 180 lb
